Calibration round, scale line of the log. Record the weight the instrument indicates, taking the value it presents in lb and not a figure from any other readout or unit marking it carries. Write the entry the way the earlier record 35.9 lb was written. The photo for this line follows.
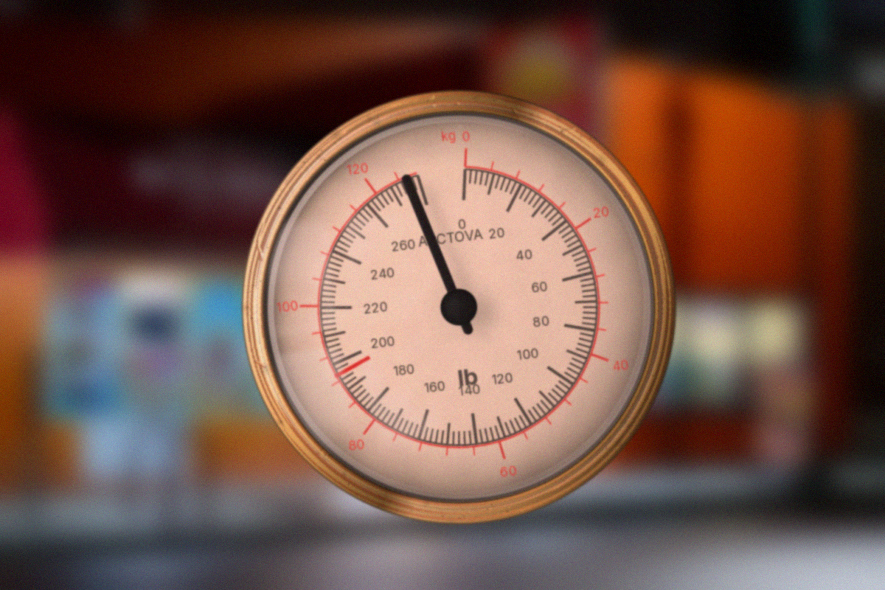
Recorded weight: 276 lb
